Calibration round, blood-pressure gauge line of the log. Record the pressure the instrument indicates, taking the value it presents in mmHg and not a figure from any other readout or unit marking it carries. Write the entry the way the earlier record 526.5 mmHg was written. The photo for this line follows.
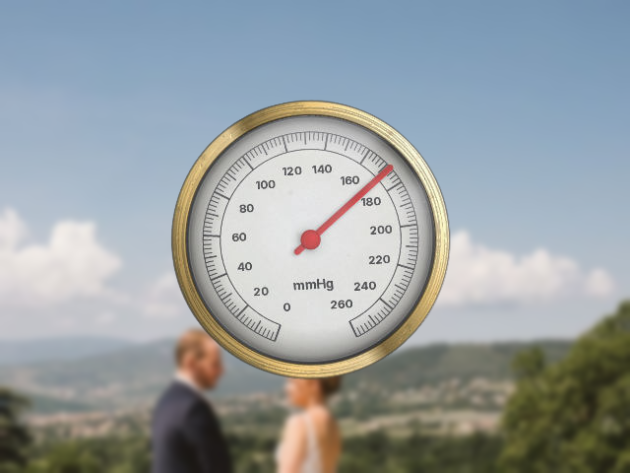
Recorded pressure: 172 mmHg
